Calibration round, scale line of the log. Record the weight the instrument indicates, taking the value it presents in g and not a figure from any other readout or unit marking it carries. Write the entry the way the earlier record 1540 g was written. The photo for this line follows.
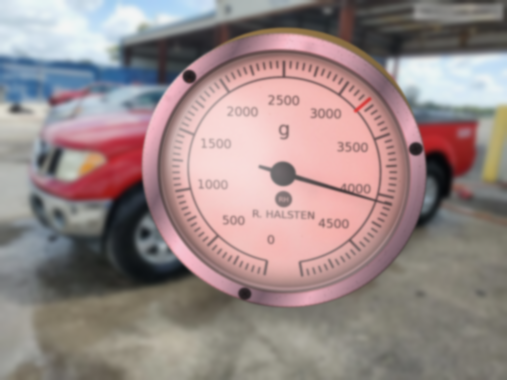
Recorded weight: 4050 g
